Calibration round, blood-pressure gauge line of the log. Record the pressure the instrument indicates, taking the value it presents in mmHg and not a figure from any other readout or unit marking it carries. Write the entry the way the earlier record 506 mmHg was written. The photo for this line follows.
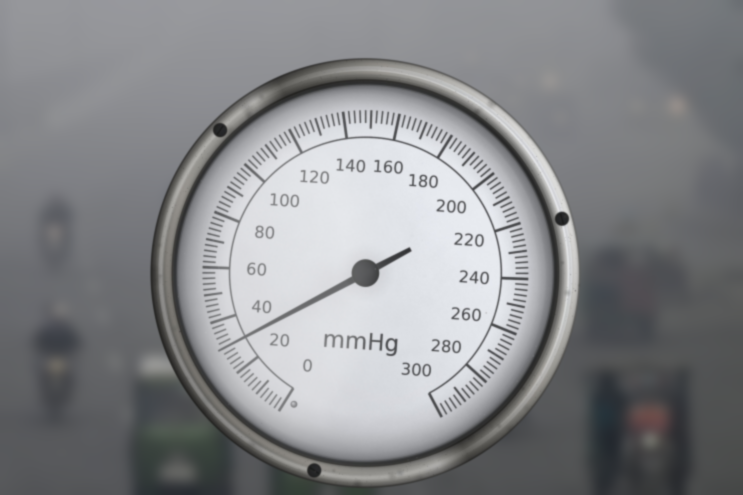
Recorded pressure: 30 mmHg
